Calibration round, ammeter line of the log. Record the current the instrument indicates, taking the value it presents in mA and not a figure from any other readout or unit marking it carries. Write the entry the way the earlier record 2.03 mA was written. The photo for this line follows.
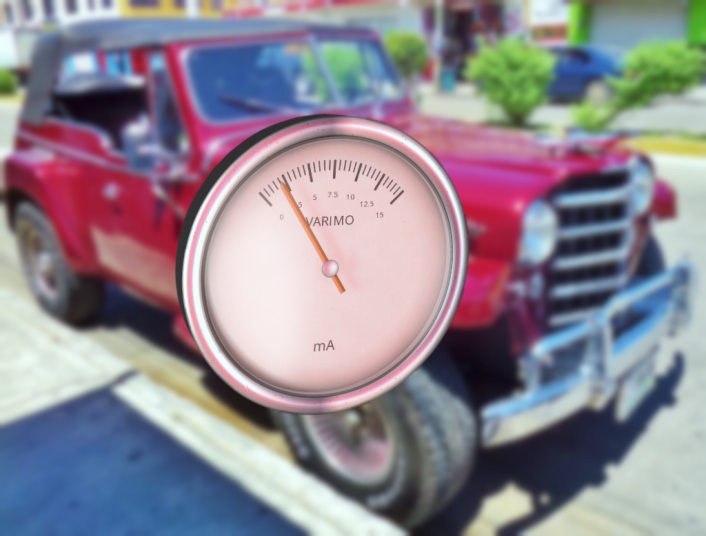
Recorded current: 2 mA
